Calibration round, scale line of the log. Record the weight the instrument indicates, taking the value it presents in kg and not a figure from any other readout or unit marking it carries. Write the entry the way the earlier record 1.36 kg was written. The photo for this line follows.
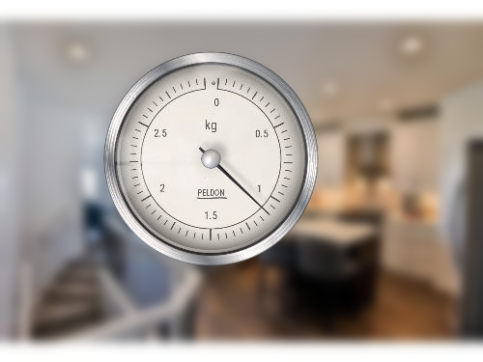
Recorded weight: 1.1 kg
